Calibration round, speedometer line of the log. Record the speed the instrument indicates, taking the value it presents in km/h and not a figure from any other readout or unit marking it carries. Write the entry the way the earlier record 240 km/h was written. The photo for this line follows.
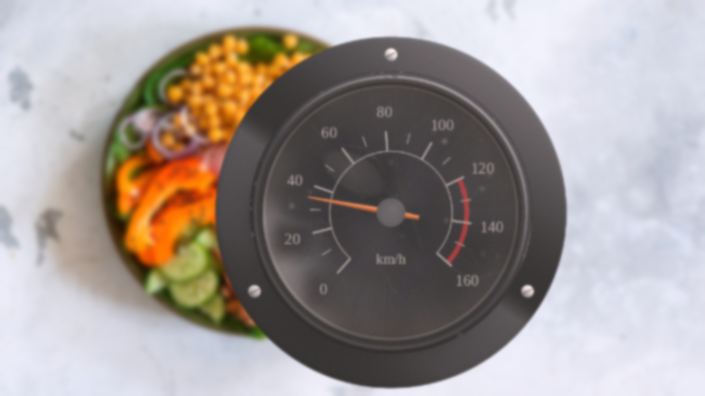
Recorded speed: 35 km/h
